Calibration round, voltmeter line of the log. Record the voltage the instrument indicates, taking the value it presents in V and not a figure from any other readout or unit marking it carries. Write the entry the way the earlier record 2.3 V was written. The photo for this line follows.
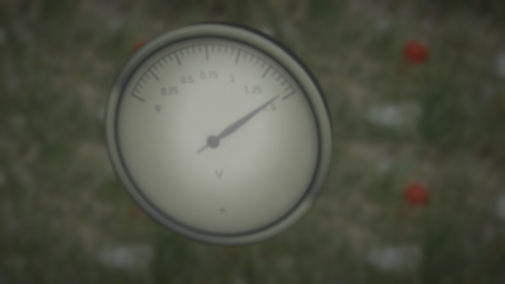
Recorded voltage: 1.45 V
